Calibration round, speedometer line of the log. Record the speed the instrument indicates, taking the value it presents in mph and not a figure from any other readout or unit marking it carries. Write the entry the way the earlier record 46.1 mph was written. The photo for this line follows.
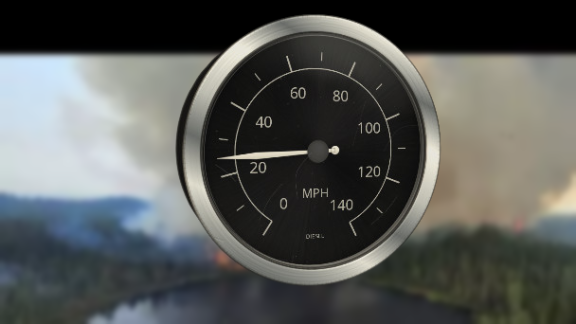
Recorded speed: 25 mph
